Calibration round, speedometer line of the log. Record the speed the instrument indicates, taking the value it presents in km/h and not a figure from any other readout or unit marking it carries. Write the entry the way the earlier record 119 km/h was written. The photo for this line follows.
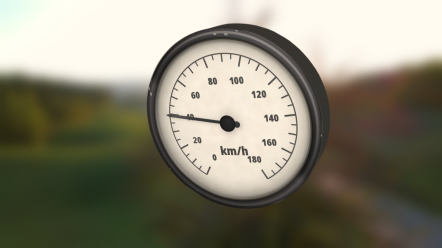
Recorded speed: 40 km/h
